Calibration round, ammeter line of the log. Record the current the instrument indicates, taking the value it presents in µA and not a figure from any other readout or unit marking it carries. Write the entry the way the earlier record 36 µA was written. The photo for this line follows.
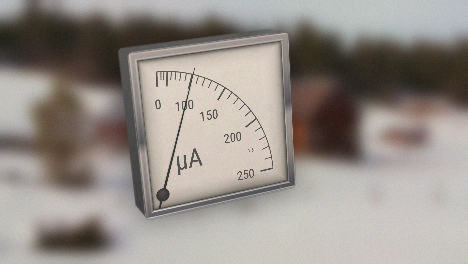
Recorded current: 100 µA
